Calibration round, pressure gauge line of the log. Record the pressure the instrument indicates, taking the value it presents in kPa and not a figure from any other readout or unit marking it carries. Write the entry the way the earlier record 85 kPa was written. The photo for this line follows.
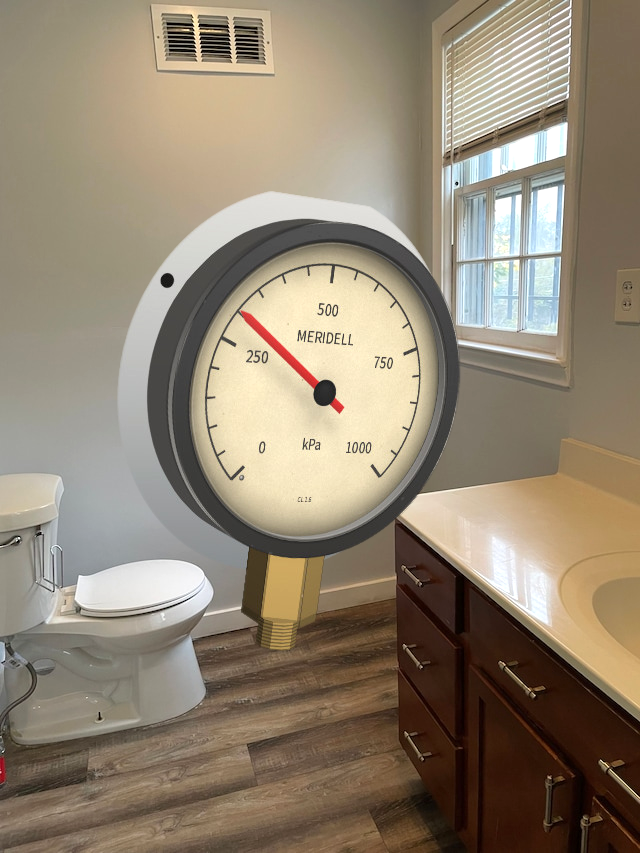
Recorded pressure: 300 kPa
